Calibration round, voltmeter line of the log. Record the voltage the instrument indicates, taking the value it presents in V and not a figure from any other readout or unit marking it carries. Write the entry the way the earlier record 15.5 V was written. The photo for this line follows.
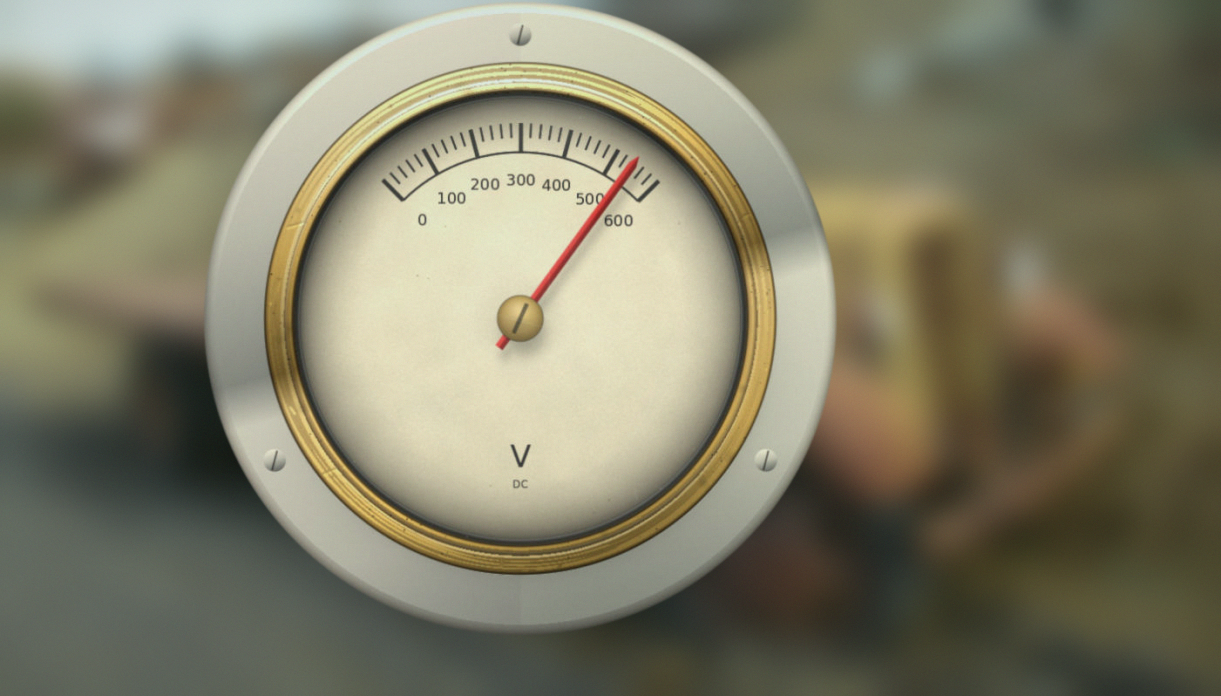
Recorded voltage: 540 V
